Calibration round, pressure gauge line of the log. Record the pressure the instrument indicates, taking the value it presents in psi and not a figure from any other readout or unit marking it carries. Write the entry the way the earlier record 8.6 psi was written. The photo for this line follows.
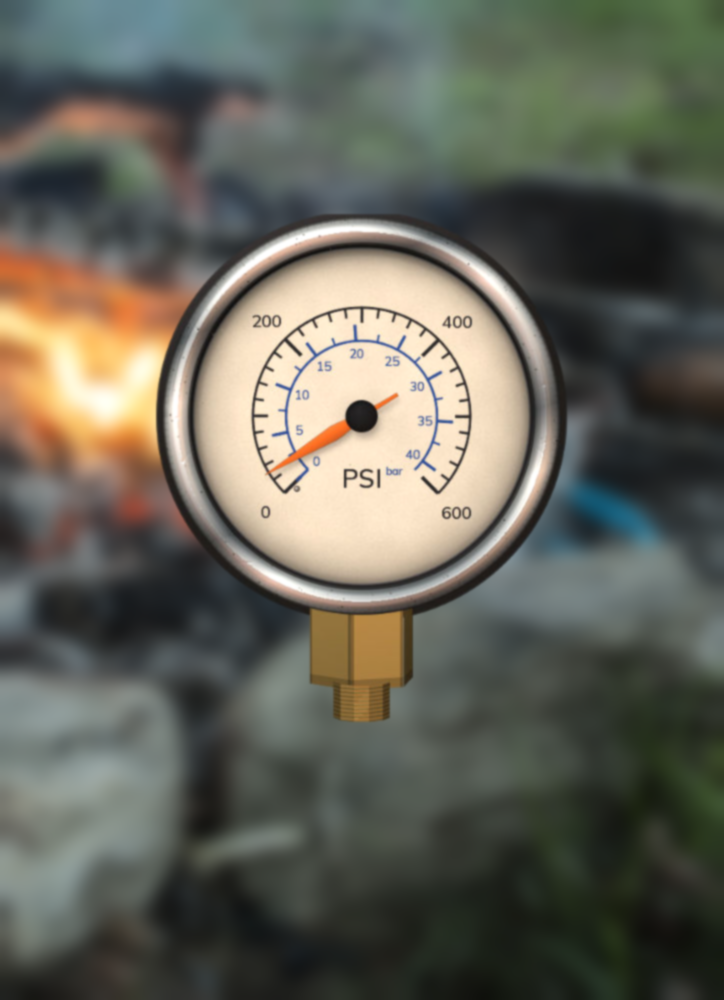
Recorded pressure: 30 psi
